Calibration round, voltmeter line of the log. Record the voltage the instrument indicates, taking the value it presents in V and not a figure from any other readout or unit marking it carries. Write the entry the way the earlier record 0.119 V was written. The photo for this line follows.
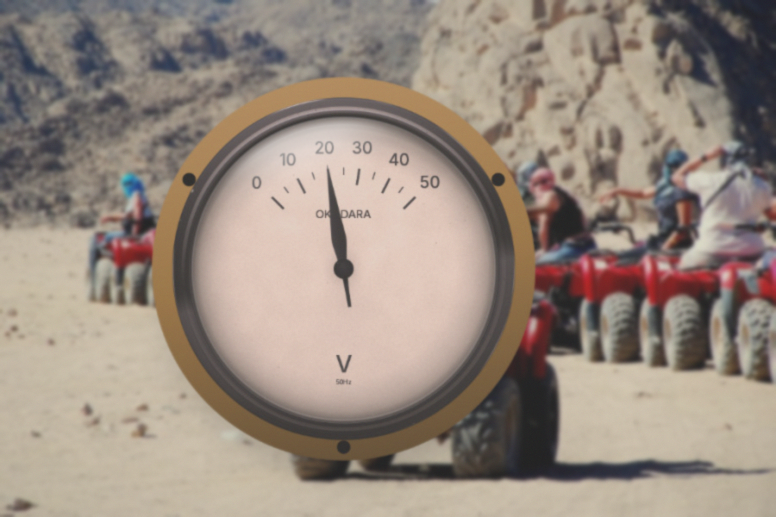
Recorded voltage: 20 V
